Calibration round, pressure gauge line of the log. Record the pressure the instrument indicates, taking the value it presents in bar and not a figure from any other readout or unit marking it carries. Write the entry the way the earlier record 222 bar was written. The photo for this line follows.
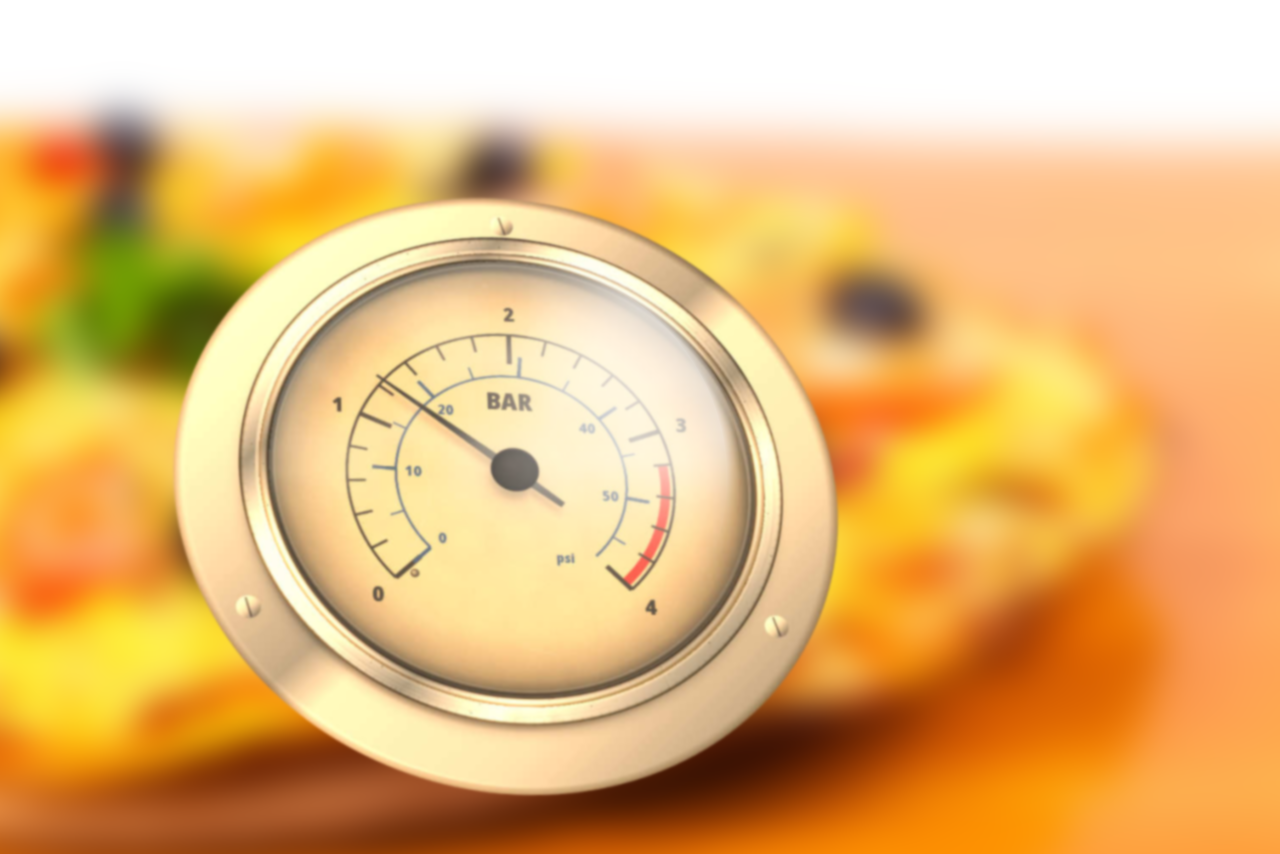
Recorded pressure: 1.2 bar
